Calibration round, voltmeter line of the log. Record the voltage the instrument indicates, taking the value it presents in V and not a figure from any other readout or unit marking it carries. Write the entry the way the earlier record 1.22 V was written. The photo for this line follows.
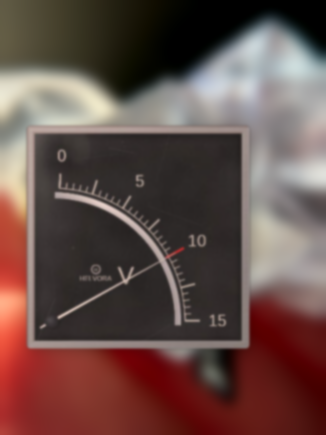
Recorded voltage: 10 V
